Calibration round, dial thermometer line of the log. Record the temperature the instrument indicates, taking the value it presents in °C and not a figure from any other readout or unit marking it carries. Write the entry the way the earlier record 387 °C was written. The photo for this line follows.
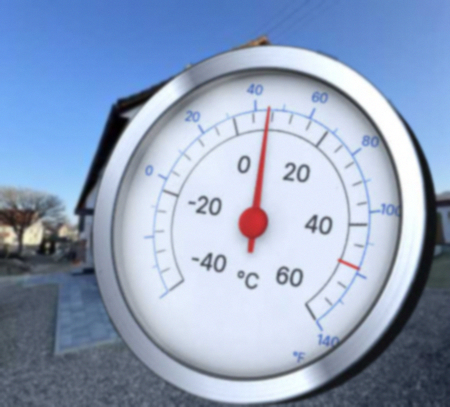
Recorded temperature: 8 °C
